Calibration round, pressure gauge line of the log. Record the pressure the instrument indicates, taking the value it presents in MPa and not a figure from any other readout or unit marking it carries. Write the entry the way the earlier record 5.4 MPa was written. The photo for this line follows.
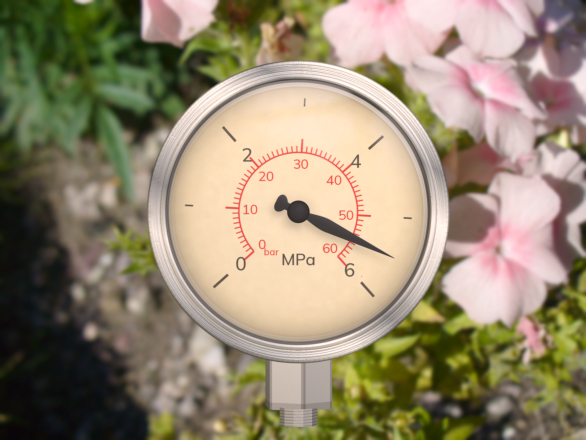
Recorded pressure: 5.5 MPa
